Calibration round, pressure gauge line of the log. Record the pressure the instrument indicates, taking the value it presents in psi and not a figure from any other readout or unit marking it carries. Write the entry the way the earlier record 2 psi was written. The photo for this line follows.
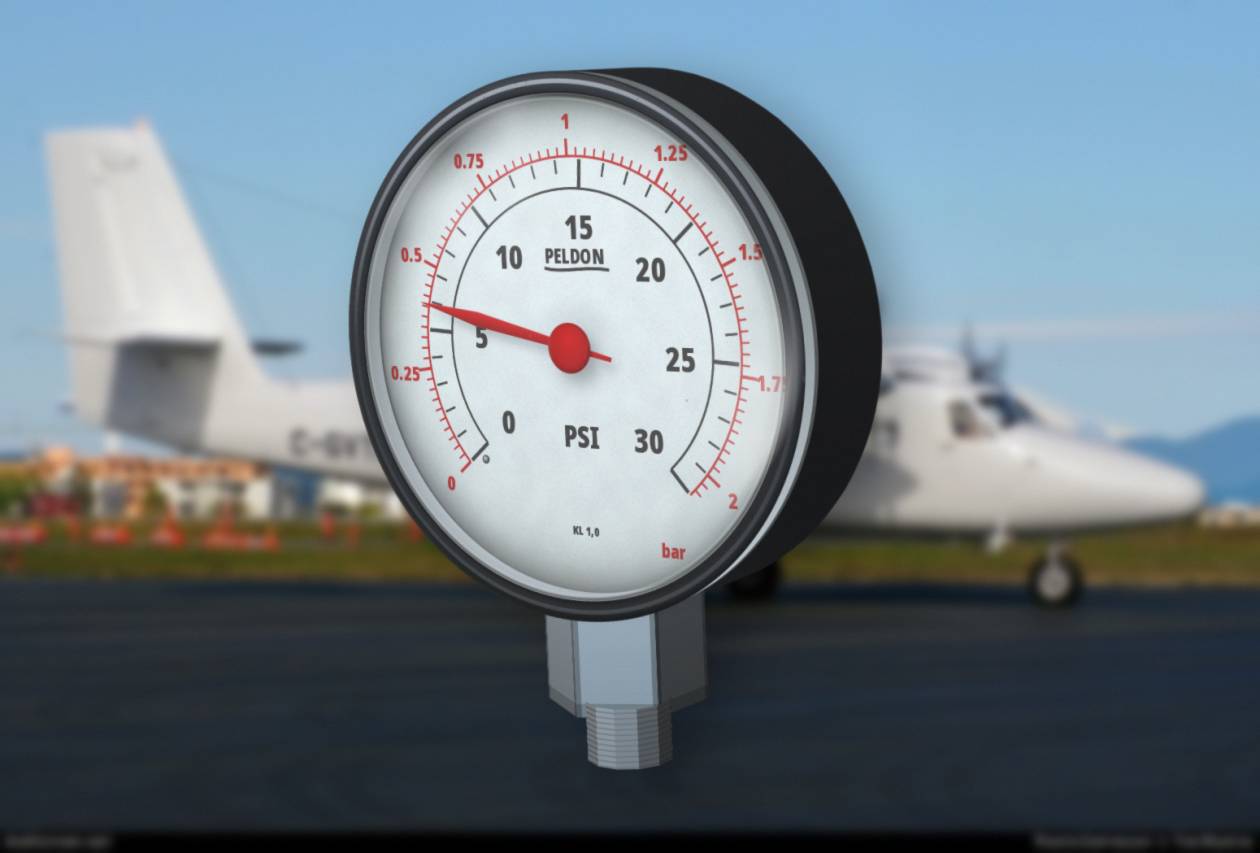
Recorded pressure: 6 psi
